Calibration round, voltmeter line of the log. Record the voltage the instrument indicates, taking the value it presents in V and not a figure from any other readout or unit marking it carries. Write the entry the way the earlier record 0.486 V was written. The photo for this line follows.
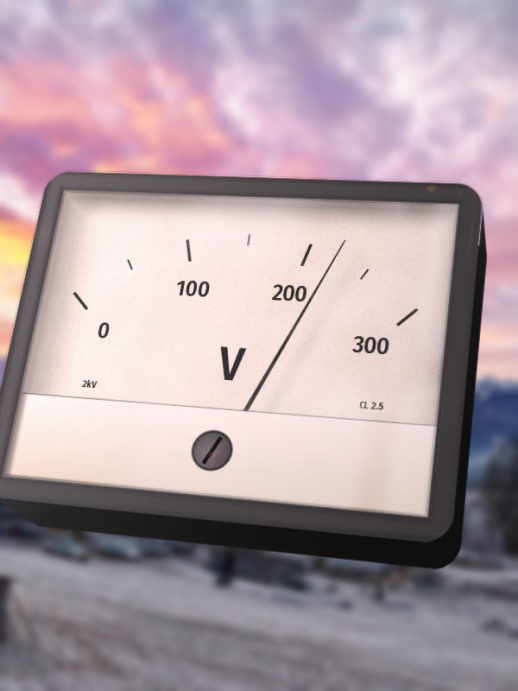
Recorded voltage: 225 V
